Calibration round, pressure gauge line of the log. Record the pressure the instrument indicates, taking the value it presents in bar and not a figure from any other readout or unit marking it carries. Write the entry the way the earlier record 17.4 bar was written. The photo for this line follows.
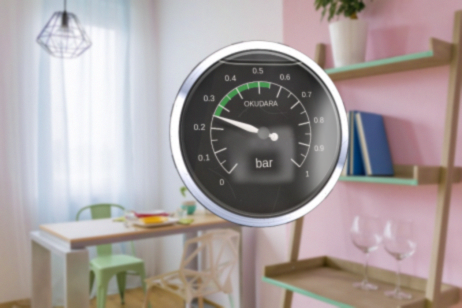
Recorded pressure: 0.25 bar
